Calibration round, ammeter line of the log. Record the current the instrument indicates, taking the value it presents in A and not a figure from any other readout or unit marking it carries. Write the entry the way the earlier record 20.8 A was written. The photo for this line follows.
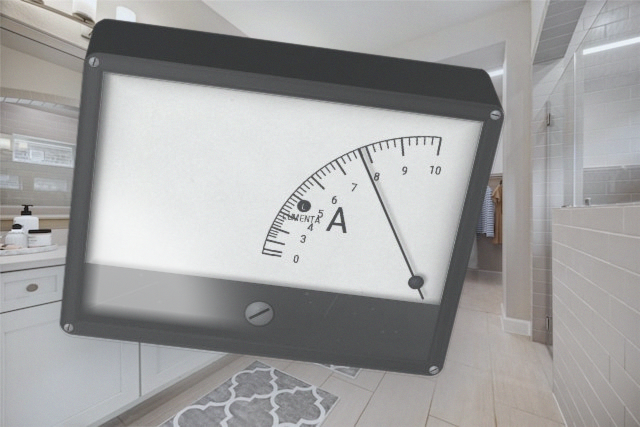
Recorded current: 7.8 A
